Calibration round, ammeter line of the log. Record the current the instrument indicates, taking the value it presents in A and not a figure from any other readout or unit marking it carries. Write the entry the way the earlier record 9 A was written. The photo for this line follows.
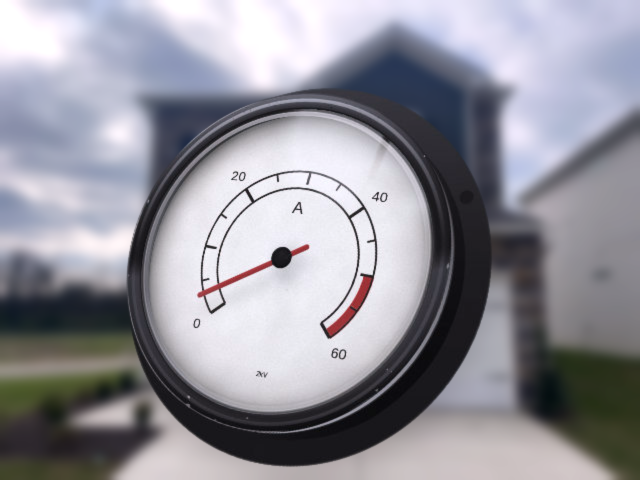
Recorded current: 2.5 A
